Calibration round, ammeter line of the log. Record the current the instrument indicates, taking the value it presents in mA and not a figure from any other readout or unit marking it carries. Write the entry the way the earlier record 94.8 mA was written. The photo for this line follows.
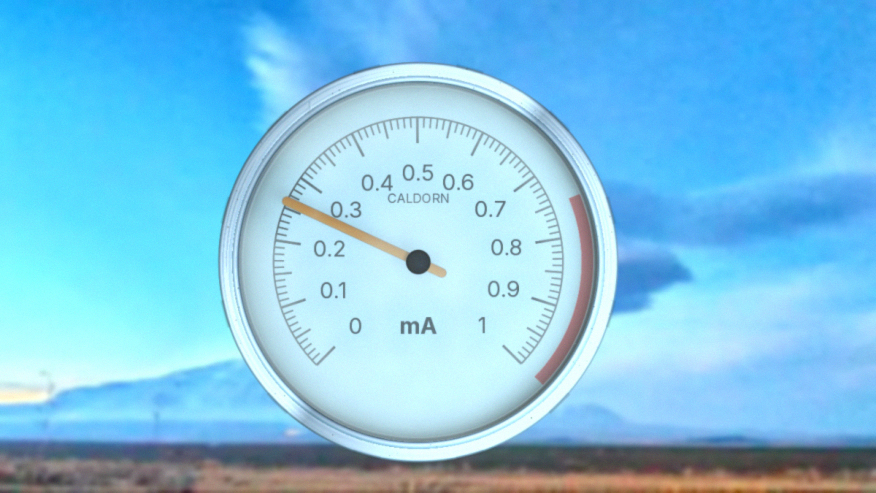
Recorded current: 0.26 mA
